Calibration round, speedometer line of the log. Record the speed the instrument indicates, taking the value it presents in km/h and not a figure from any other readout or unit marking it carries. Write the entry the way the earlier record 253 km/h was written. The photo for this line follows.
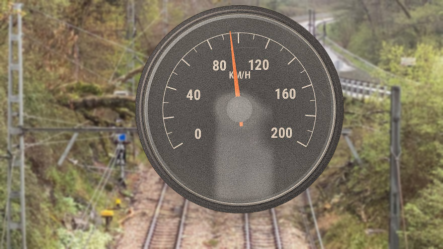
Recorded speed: 95 km/h
